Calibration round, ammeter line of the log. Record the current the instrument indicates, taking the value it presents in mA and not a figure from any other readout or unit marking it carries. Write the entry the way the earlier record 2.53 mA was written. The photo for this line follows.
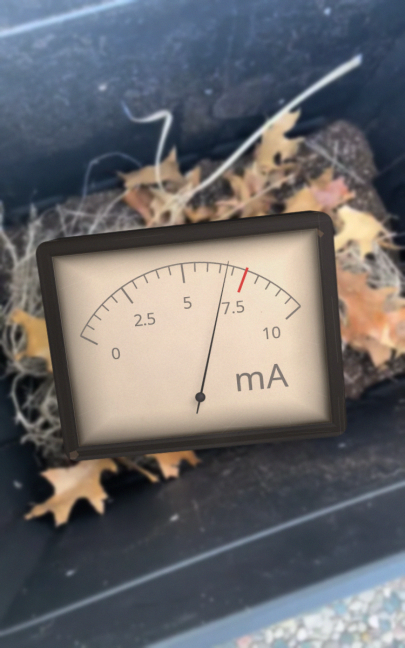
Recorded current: 6.75 mA
